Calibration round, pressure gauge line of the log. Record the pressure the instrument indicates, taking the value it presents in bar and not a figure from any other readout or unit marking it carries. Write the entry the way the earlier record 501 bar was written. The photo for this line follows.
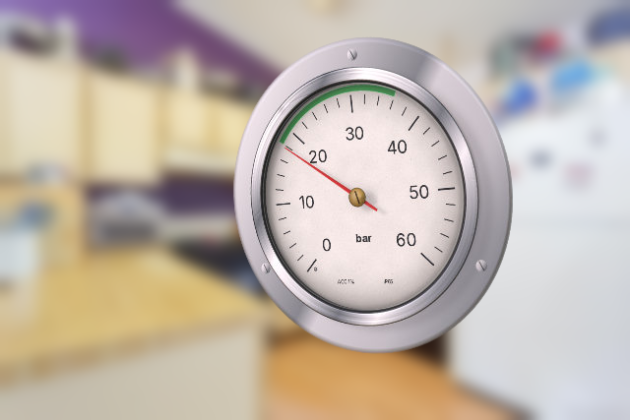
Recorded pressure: 18 bar
